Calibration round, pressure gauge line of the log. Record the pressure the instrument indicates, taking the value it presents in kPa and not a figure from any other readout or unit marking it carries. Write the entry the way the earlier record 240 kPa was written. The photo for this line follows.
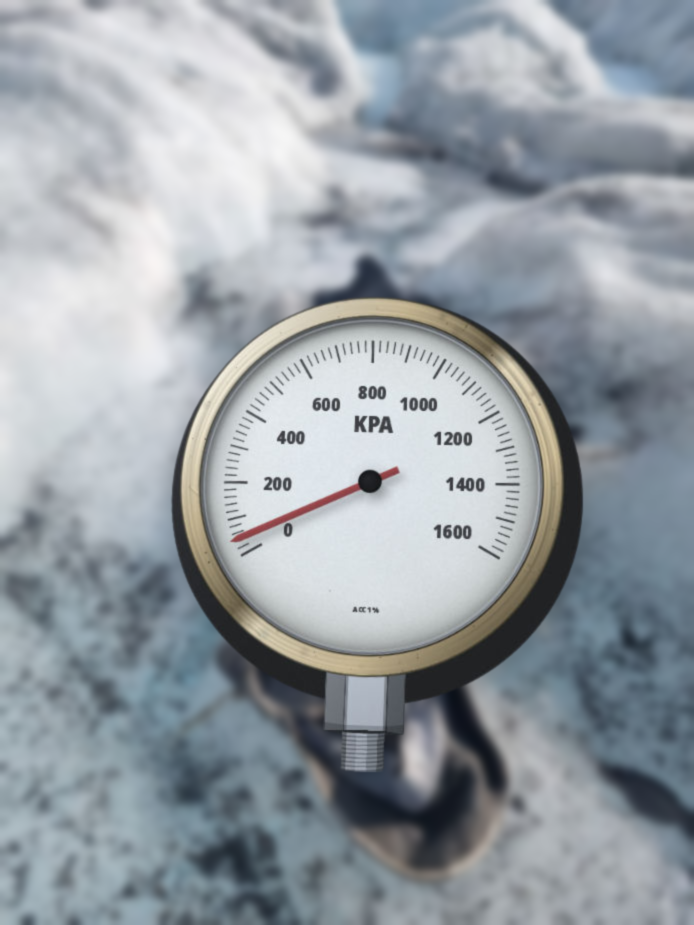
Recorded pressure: 40 kPa
